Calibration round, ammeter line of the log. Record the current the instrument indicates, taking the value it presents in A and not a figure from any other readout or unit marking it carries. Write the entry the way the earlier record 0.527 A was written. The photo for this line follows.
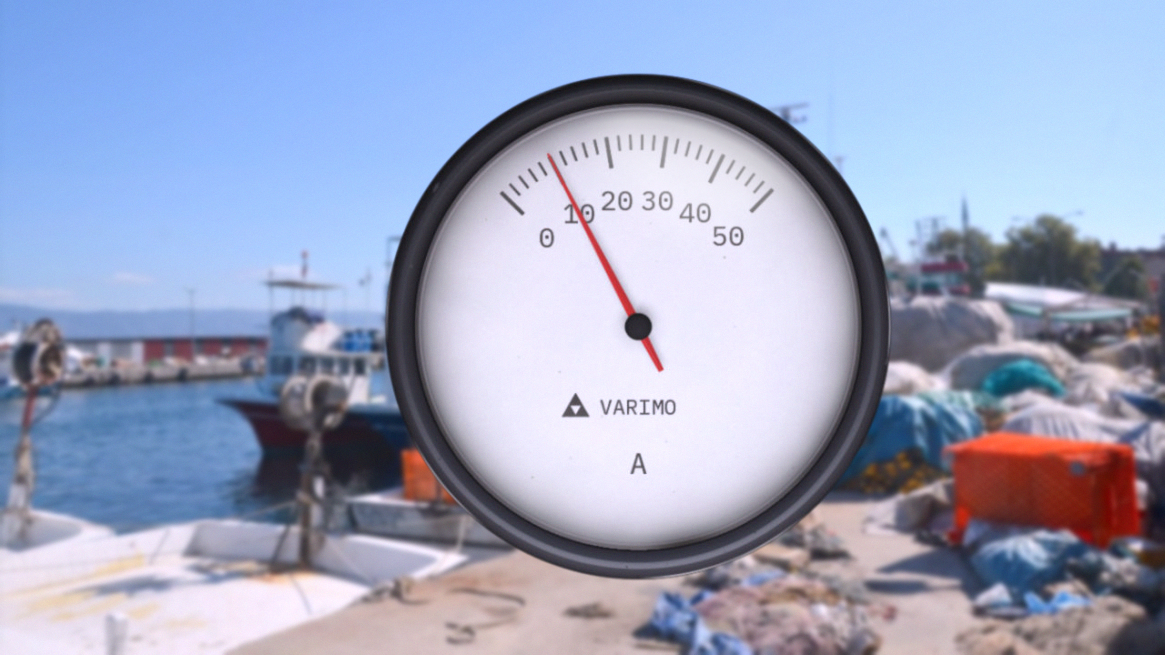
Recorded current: 10 A
